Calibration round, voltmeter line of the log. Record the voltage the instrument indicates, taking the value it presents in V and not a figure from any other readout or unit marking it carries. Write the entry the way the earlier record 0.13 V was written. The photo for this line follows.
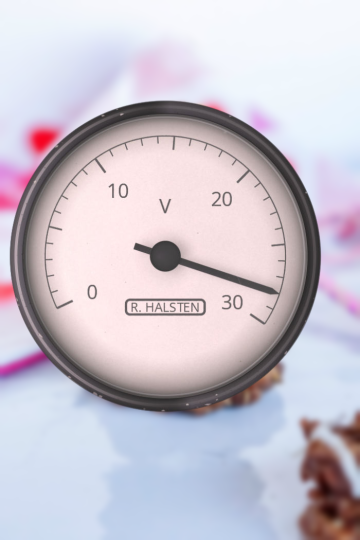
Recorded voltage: 28 V
